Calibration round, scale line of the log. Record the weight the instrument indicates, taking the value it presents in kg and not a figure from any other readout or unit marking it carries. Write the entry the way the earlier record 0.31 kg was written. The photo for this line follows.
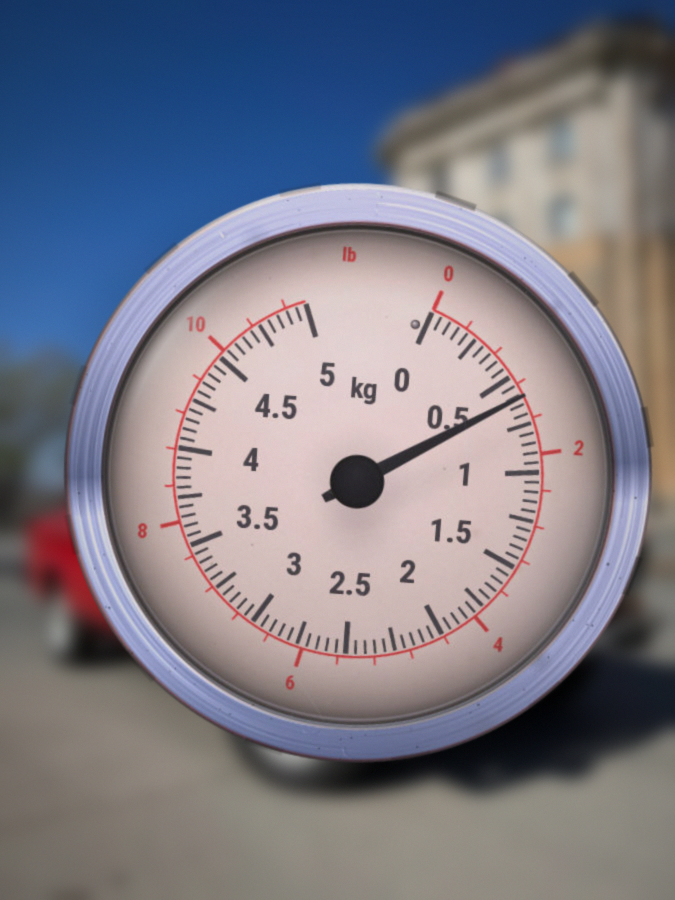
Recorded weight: 0.6 kg
